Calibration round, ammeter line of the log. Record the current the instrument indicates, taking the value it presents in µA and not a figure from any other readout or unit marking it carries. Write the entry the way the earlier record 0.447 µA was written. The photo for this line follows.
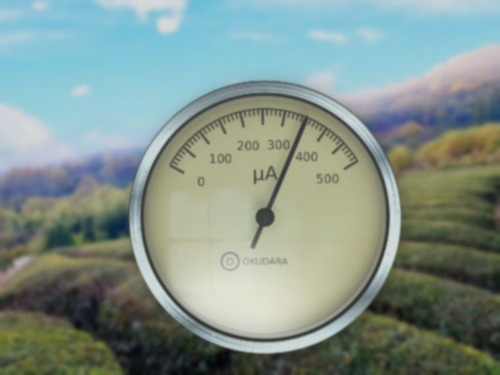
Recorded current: 350 µA
